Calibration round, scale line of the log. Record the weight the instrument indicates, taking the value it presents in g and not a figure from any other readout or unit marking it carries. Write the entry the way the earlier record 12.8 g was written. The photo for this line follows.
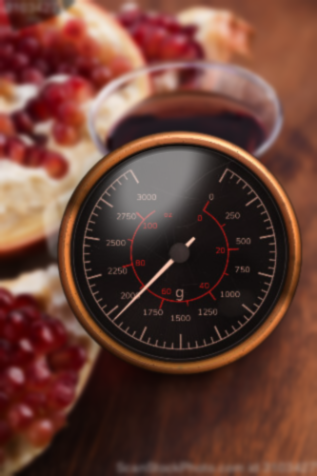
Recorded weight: 1950 g
